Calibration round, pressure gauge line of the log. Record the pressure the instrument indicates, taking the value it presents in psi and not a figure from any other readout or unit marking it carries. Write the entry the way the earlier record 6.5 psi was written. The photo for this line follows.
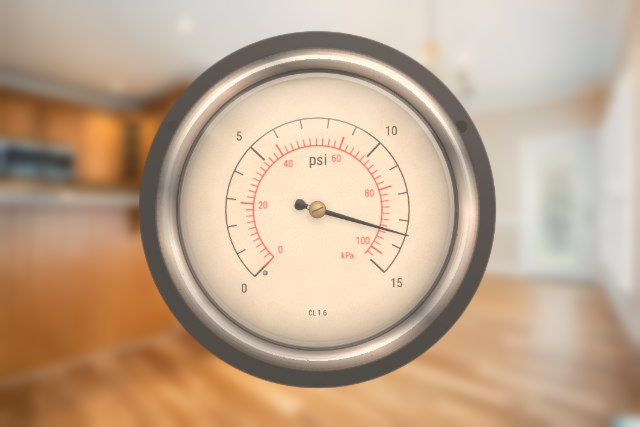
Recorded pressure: 13.5 psi
